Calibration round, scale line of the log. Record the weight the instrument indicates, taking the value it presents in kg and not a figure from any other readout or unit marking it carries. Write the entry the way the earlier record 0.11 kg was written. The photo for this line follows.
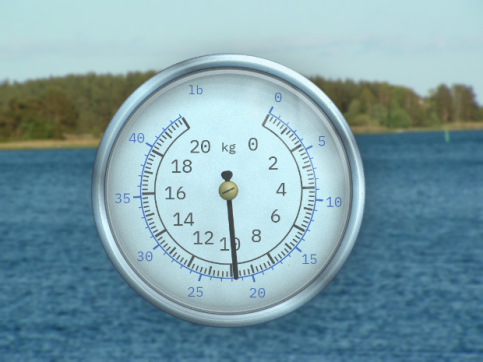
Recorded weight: 9.8 kg
